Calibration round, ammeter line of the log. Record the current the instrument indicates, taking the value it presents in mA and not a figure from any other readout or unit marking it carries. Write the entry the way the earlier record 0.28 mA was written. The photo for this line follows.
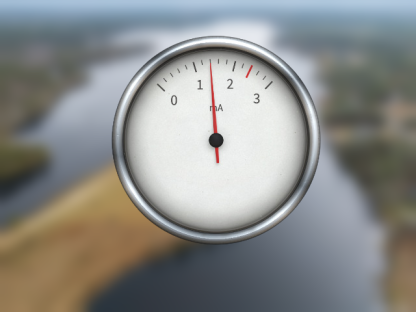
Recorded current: 1.4 mA
